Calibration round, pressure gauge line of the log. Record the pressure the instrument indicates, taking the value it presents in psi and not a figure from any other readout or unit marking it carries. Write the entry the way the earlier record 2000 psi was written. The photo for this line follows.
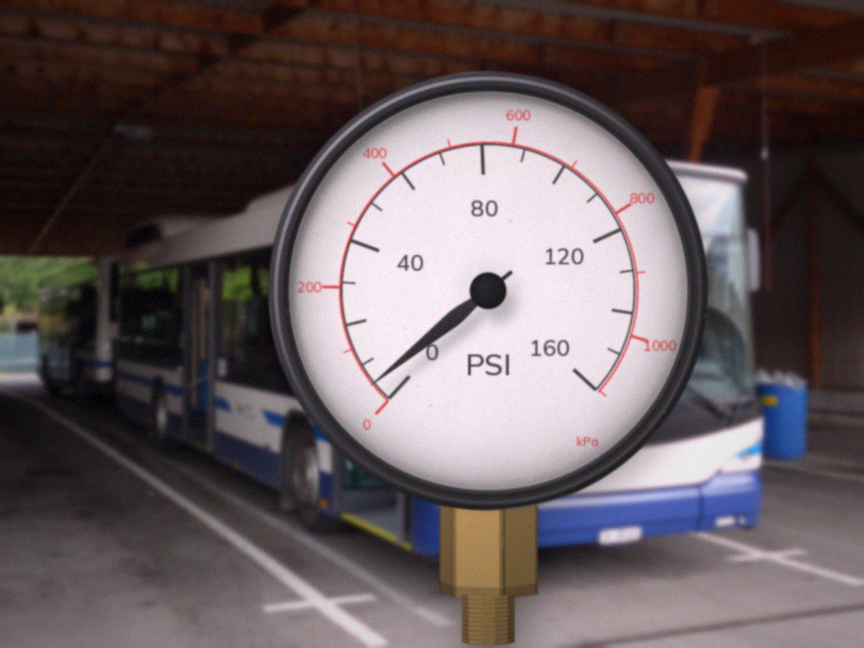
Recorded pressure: 5 psi
